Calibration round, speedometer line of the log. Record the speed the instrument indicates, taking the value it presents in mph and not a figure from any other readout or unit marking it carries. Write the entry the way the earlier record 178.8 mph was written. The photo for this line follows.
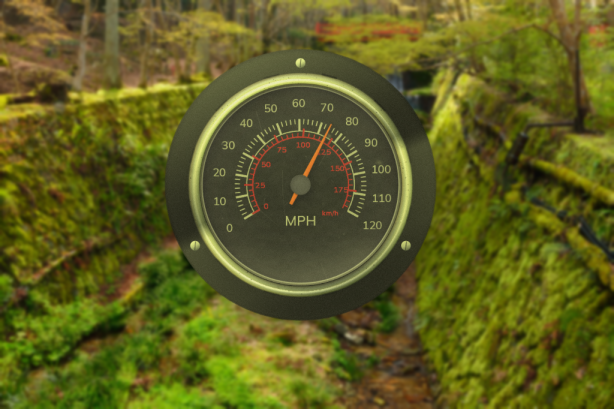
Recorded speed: 74 mph
